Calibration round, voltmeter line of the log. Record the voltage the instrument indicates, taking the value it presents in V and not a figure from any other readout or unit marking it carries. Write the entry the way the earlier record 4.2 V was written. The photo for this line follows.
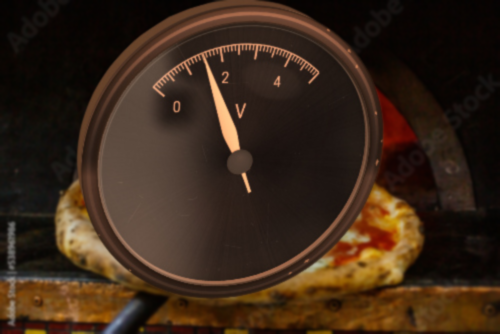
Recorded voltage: 1.5 V
